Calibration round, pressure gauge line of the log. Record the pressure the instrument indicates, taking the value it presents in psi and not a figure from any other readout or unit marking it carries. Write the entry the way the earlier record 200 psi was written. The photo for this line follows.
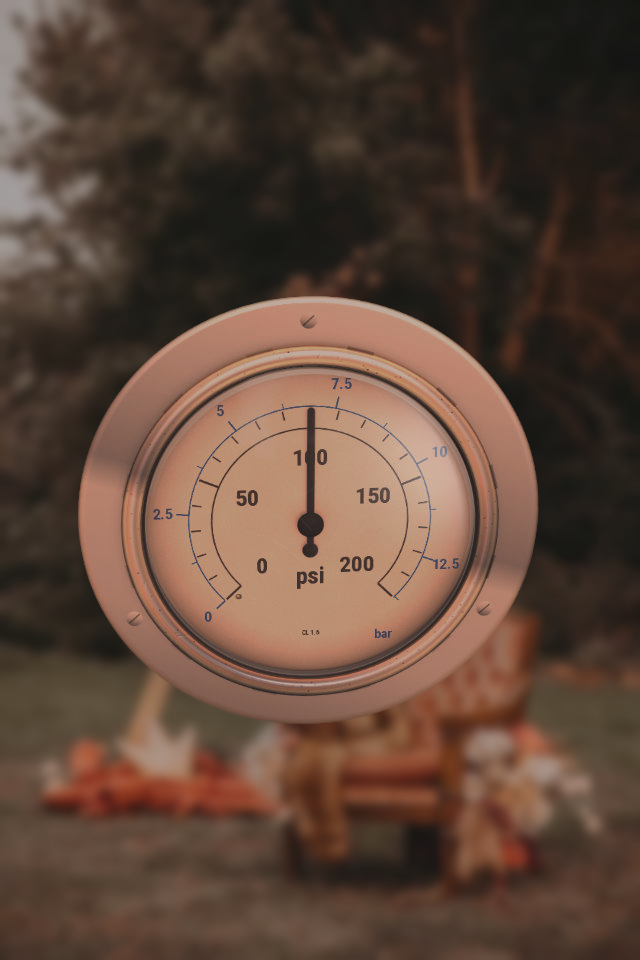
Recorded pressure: 100 psi
